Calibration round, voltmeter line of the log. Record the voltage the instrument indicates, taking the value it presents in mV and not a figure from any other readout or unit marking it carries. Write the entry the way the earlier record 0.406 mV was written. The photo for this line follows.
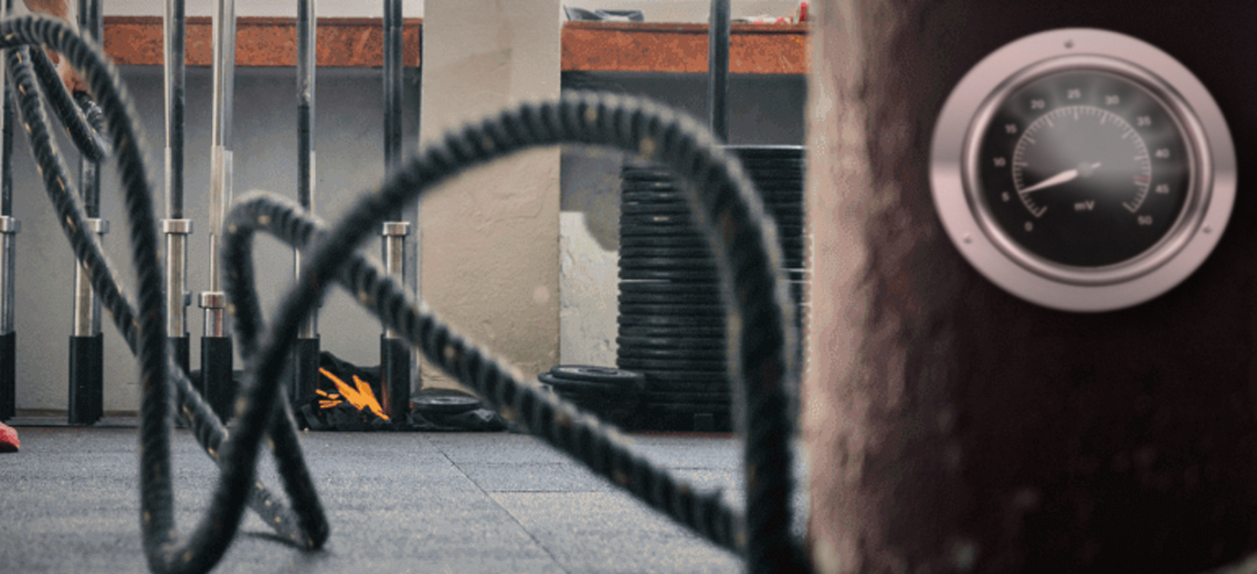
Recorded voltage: 5 mV
